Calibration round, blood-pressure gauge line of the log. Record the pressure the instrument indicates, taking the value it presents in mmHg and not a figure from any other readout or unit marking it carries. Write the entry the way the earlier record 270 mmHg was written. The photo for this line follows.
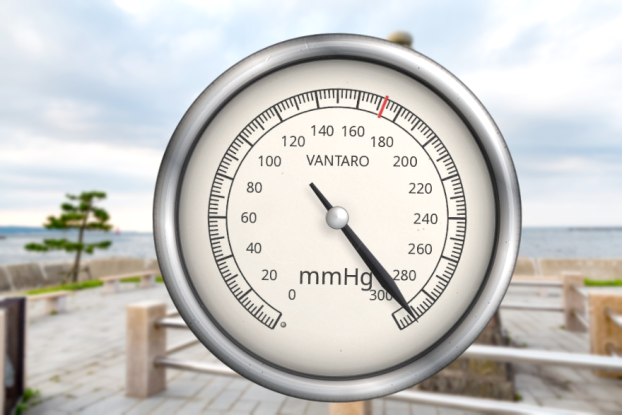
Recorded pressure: 292 mmHg
